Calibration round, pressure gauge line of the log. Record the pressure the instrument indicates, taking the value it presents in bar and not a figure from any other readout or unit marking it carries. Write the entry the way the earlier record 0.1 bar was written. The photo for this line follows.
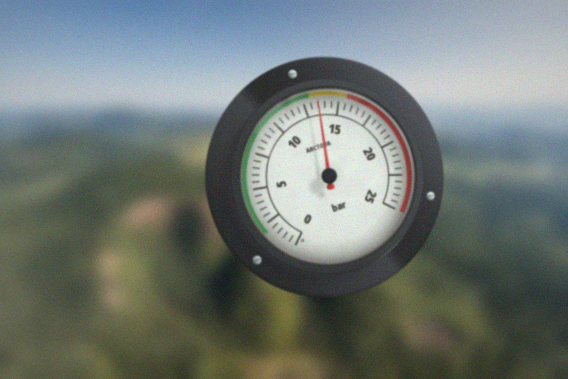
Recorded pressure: 13.5 bar
